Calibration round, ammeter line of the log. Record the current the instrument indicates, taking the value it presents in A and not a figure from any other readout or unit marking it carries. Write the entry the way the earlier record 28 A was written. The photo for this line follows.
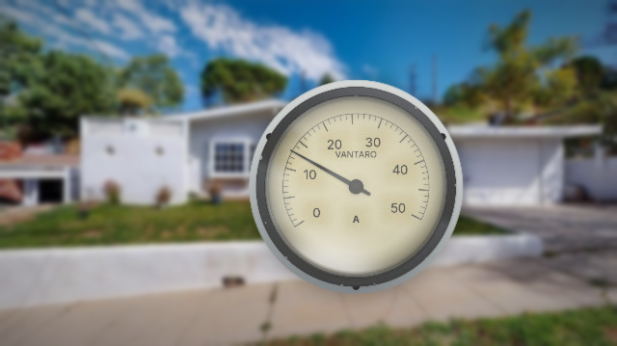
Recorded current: 13 A
